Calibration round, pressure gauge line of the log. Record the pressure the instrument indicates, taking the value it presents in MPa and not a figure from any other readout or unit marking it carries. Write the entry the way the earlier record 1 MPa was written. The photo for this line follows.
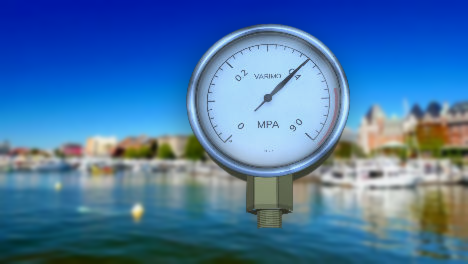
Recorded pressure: 0.4 MPa
